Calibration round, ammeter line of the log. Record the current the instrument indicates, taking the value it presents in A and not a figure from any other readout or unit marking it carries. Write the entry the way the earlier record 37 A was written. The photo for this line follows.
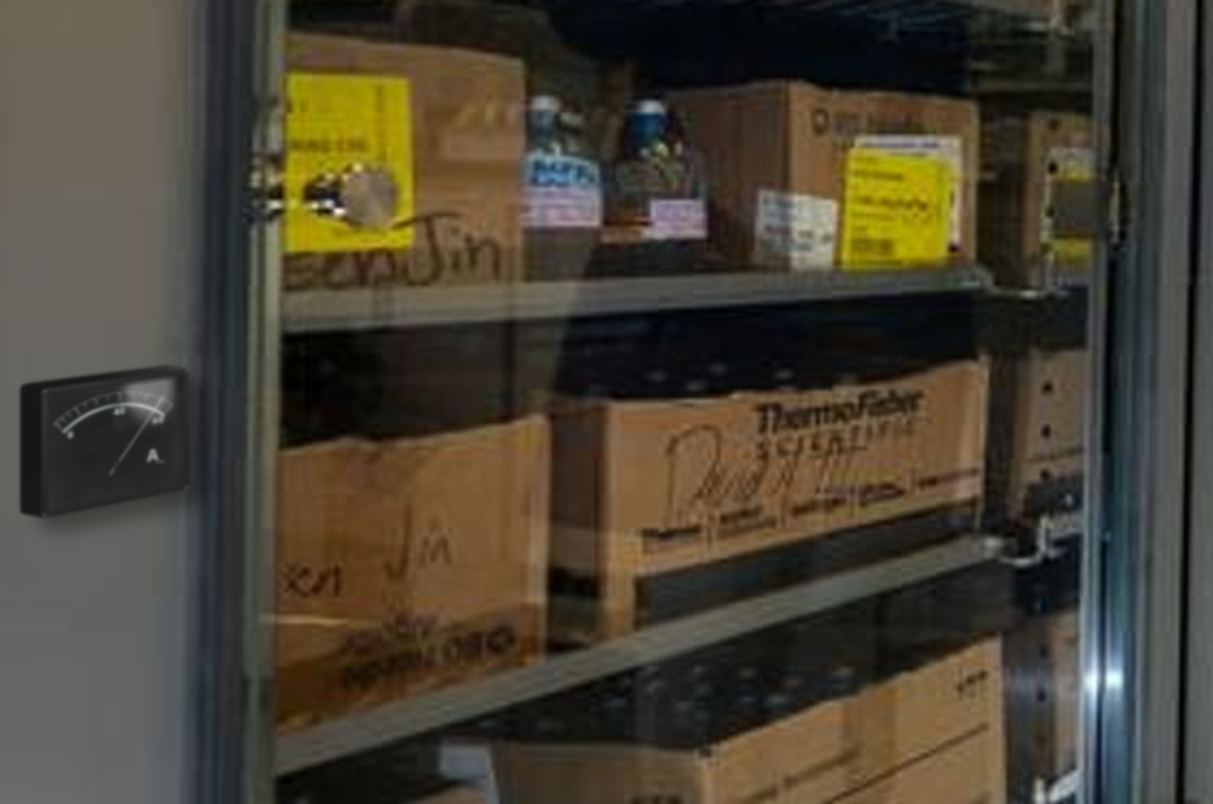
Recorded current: 55 A
